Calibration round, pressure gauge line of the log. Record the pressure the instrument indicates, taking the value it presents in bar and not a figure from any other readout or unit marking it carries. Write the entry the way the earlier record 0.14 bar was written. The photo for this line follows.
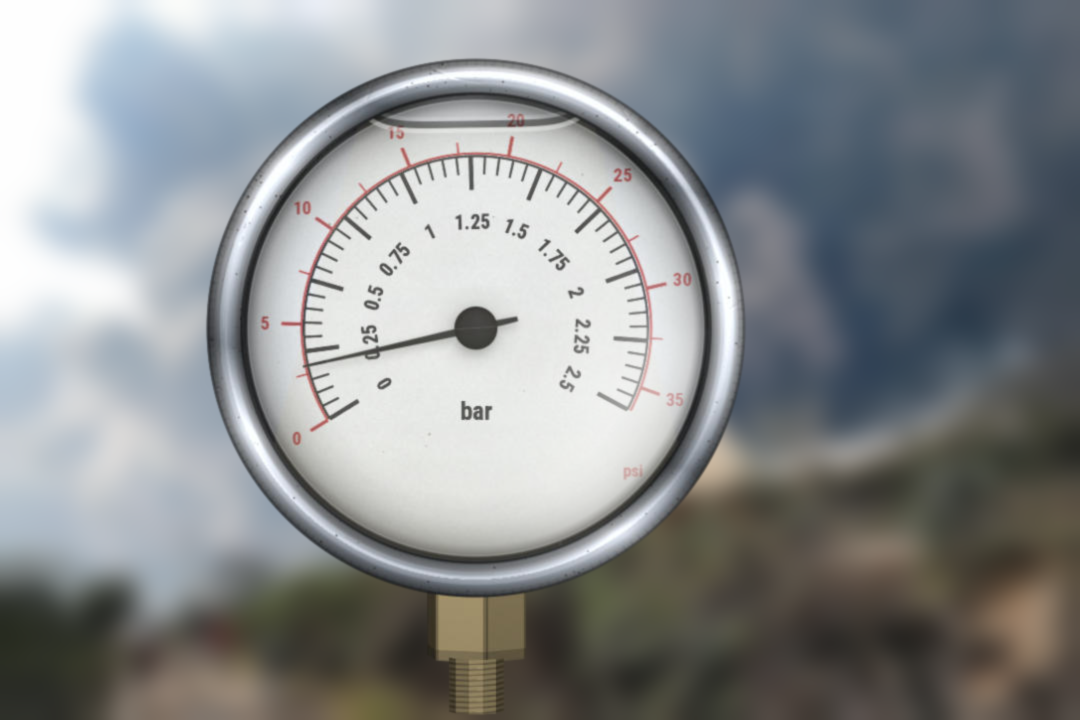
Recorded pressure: 0.2 bar
